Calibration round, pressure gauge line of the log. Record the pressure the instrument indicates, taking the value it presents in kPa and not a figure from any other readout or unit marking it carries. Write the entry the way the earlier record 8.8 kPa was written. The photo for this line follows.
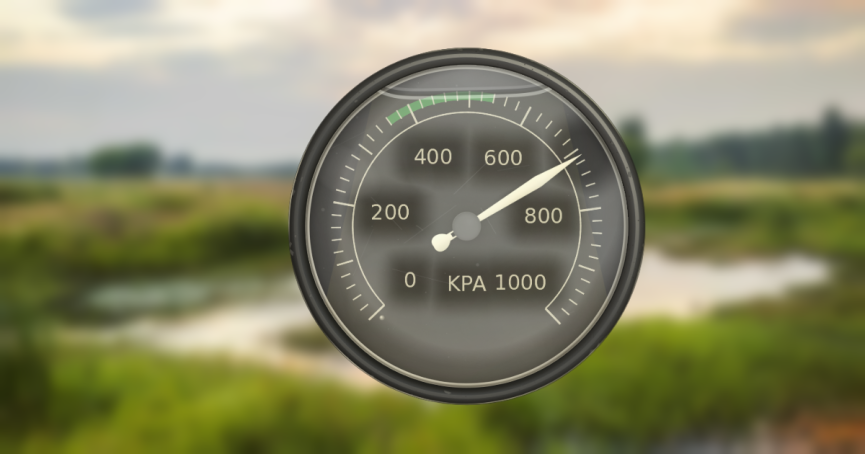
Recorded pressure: 710 kPa
